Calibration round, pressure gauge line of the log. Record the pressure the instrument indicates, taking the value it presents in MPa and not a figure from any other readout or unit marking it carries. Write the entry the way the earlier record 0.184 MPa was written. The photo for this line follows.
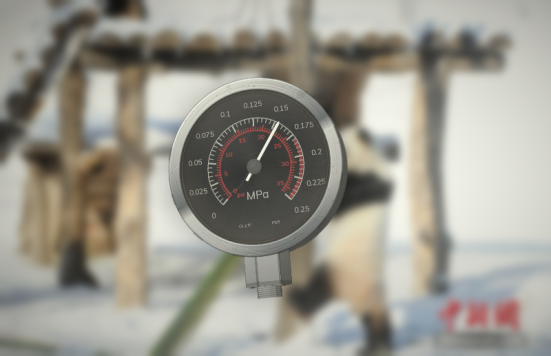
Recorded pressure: 0.155 MPa
